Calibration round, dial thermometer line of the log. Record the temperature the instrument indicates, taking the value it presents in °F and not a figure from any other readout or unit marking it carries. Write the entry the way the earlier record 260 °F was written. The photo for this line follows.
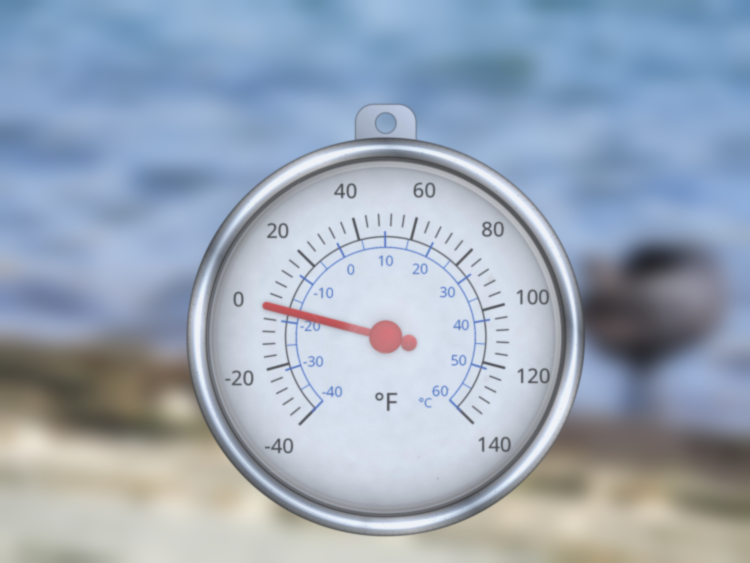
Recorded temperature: 0 °F
